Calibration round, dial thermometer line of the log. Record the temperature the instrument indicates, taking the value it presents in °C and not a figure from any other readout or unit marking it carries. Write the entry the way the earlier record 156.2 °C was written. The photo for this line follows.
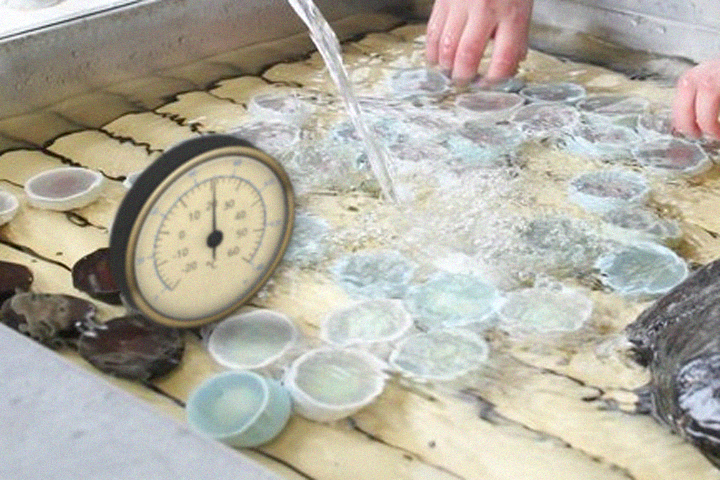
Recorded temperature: 20 °C
